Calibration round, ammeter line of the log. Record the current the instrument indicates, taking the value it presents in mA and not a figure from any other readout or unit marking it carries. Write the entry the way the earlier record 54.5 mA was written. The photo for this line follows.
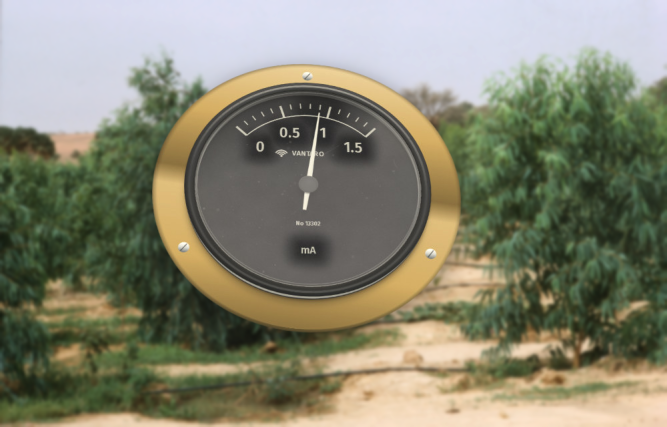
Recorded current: 0.9 mA
